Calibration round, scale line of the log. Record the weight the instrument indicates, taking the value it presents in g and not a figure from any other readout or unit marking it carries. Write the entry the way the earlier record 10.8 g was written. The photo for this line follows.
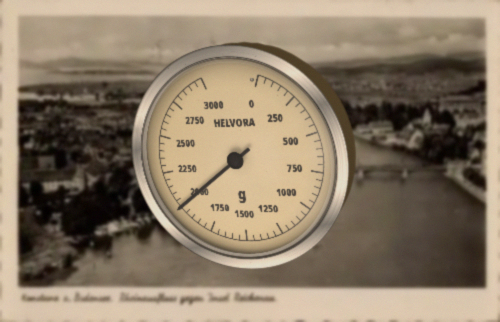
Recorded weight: 2000 g
